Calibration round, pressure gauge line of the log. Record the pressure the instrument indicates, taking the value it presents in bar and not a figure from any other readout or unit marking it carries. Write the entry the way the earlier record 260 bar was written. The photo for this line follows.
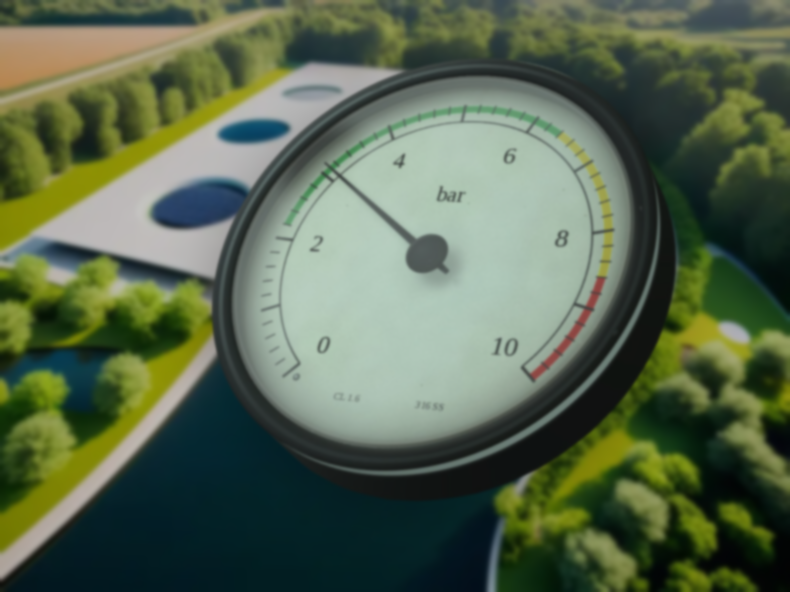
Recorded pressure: 3.1 bar
